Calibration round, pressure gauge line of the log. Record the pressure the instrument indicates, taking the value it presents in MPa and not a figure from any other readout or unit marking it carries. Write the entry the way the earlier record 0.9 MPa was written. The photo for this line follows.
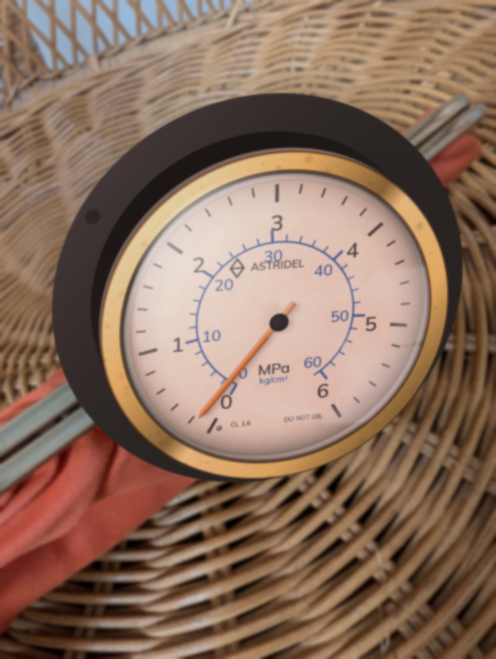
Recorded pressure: 0.2 MPa
